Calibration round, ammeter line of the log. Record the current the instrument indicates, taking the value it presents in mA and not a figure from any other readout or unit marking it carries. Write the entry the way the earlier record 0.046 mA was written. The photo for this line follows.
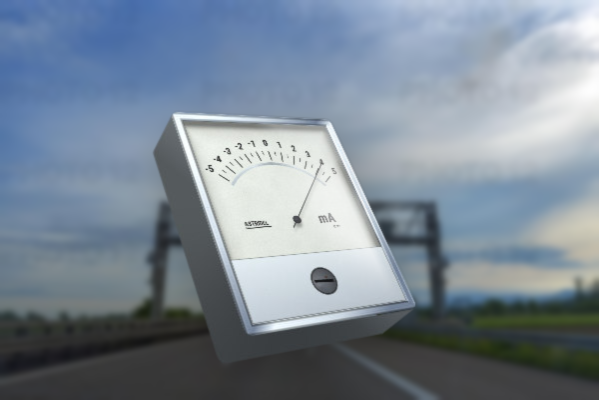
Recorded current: 4 mA
